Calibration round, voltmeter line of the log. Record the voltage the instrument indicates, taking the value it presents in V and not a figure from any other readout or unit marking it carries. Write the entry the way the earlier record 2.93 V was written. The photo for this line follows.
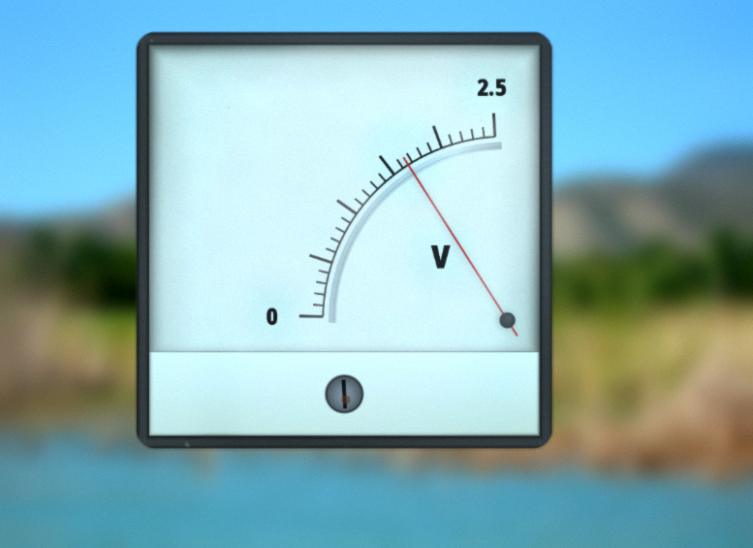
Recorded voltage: 1.65 V
